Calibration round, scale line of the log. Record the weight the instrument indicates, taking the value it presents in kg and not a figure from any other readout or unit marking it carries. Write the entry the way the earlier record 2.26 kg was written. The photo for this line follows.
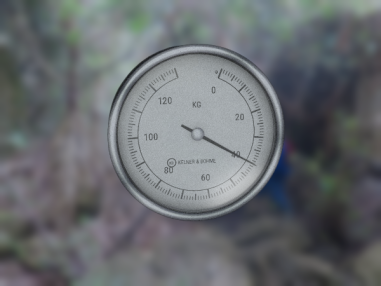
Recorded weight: 40 kg
